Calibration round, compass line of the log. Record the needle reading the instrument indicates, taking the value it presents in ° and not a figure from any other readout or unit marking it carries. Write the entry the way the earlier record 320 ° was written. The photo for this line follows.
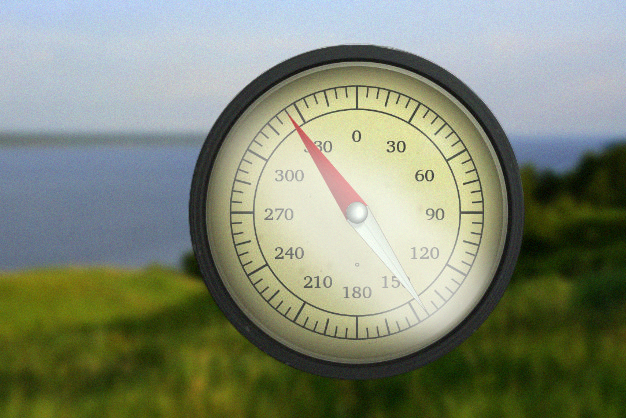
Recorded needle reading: 325 °
